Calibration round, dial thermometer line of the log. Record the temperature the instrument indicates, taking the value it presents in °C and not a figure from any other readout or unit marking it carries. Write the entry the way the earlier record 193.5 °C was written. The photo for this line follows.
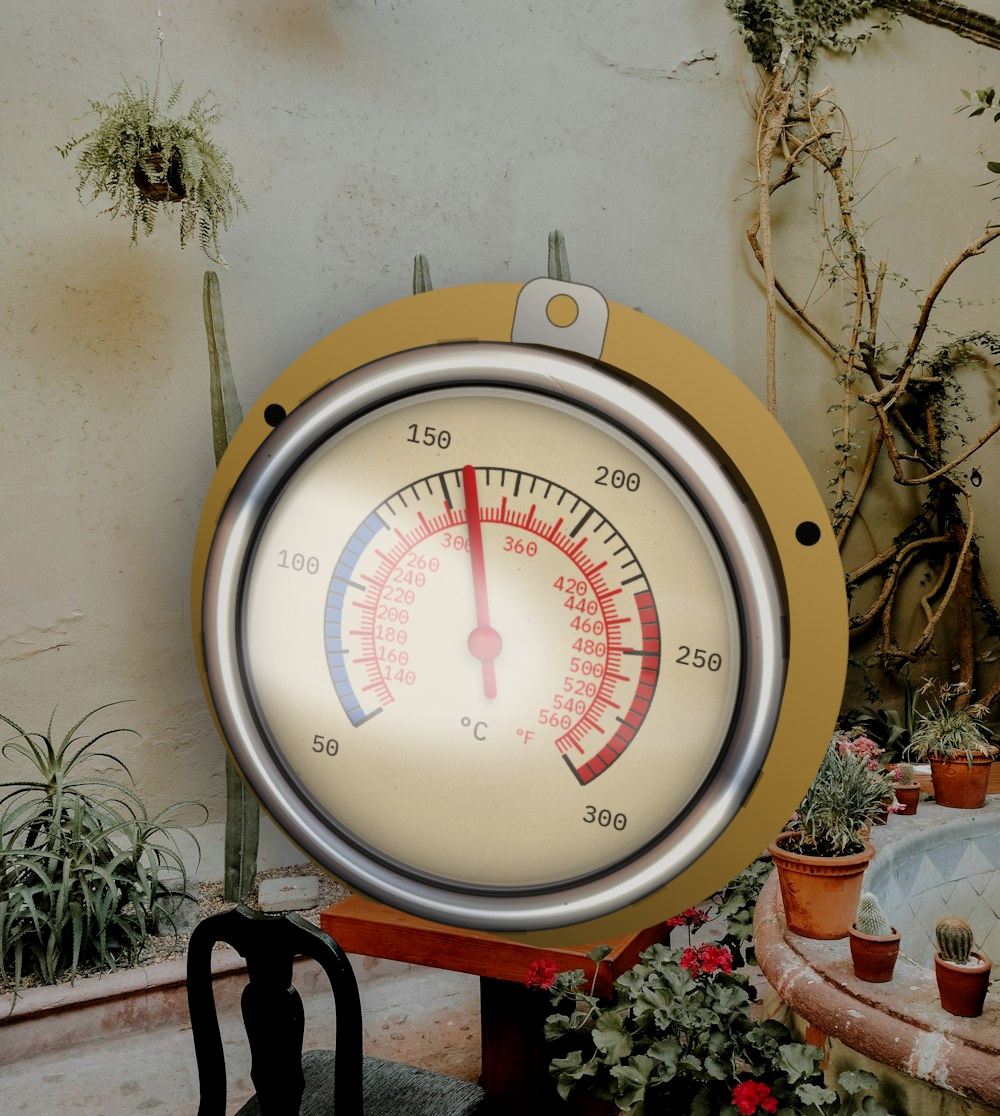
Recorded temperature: 160 °C
